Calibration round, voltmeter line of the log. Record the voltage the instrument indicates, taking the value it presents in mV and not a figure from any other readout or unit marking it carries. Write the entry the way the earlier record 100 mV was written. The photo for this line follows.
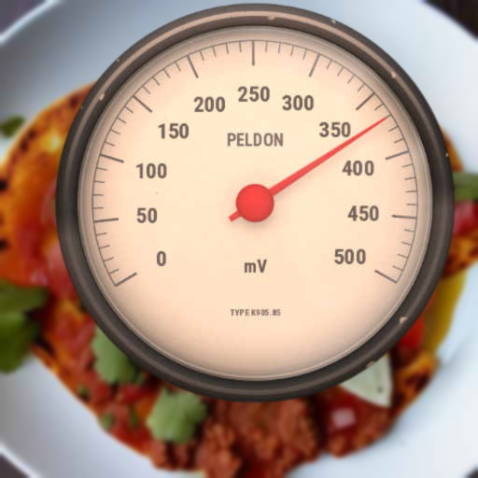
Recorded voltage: 370 mV
